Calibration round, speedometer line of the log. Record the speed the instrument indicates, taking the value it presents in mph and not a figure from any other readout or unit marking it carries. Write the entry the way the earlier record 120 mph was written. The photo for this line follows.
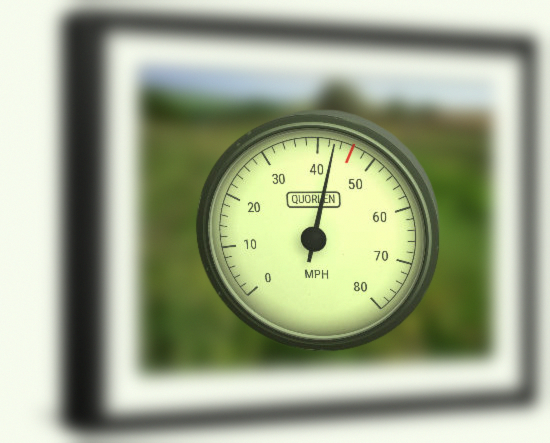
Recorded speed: 43 mph
